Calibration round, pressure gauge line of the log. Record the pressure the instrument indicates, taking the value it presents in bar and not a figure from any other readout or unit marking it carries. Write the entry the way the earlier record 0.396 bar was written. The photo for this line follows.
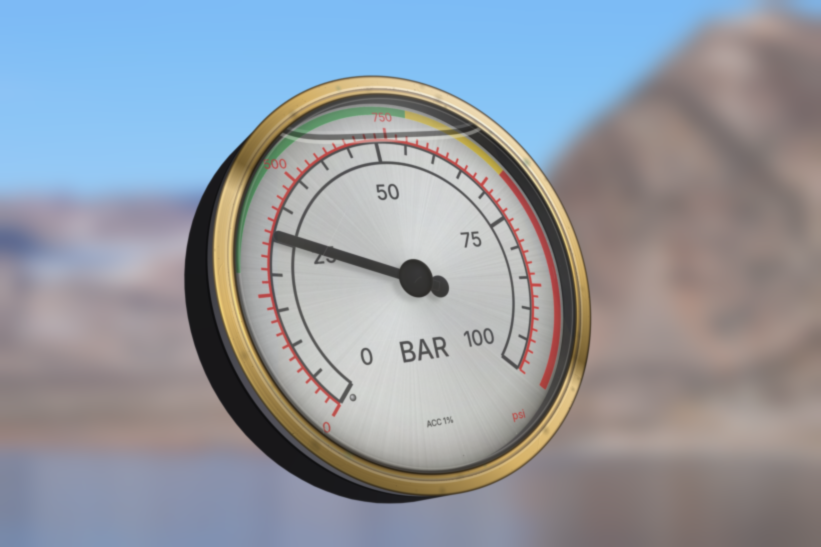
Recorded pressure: 25 bar
